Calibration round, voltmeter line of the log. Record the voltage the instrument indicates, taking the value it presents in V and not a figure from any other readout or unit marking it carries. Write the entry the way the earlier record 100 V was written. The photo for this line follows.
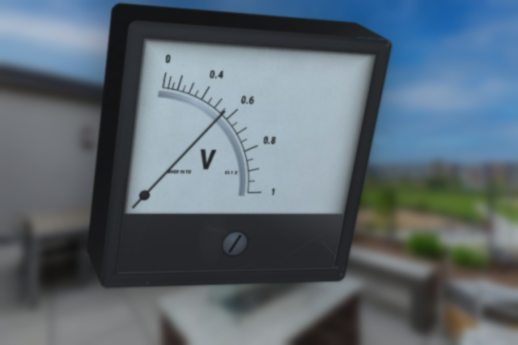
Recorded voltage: 0.55 V
